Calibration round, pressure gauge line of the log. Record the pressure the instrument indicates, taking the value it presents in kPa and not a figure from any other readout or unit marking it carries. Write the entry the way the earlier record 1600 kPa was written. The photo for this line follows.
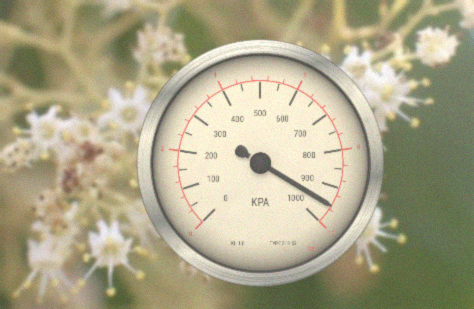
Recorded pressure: 950 kPa
